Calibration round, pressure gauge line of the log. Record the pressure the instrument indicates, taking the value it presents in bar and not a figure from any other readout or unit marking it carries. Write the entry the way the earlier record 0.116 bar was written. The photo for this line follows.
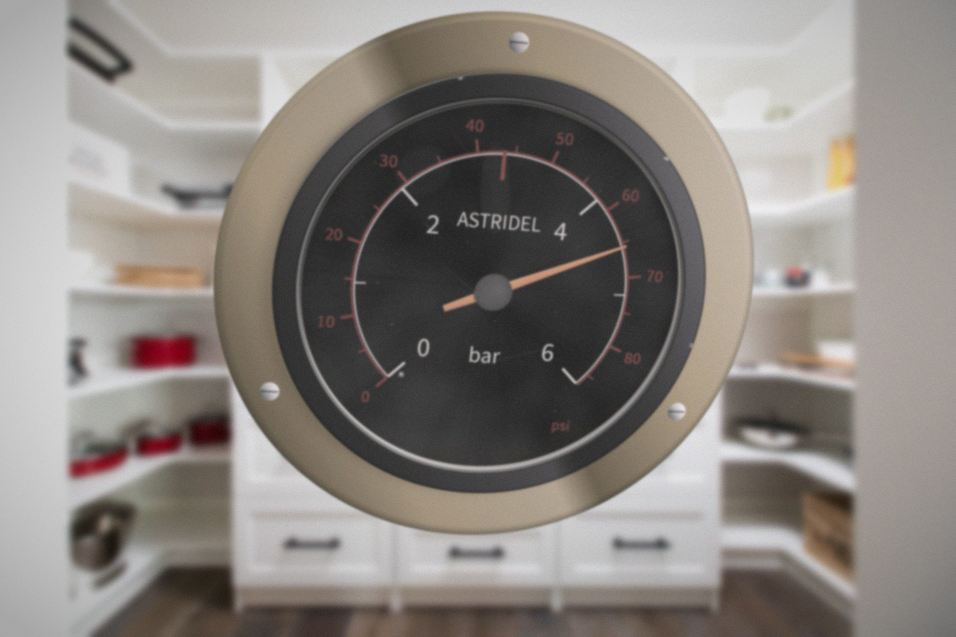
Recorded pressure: 4.5 bar
